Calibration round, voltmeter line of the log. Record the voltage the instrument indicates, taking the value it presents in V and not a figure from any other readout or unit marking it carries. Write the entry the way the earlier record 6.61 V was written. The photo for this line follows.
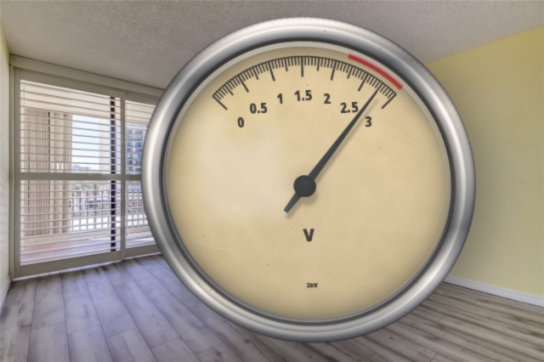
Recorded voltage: 2.75 V
